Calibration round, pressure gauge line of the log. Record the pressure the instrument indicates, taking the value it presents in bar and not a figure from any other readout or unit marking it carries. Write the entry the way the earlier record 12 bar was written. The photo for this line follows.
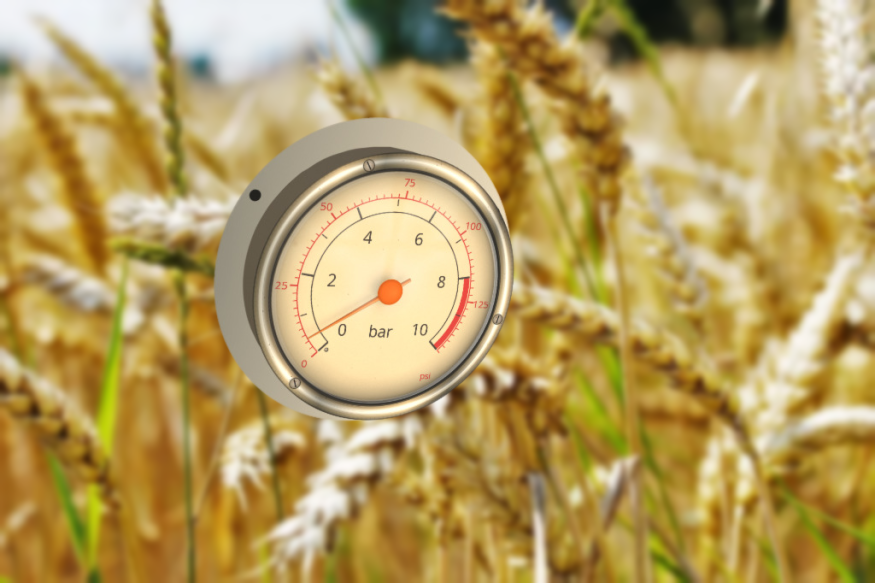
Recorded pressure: 0.5 bar
